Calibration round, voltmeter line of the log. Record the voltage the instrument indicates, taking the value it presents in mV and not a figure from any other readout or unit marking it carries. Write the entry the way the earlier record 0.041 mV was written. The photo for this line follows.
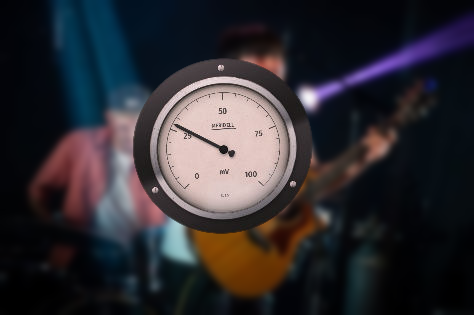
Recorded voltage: 27.5 mV
